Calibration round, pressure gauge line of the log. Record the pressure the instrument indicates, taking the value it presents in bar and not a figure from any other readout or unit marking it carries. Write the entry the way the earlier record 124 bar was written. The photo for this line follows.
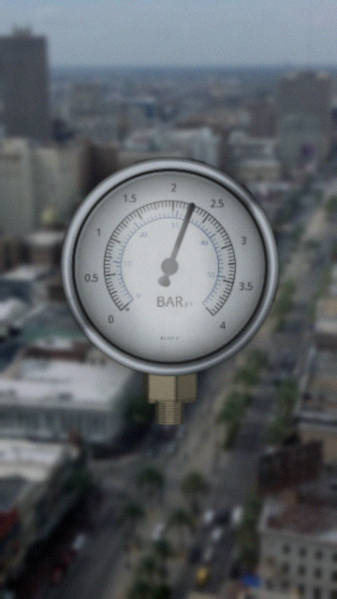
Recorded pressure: 2.25 bar
